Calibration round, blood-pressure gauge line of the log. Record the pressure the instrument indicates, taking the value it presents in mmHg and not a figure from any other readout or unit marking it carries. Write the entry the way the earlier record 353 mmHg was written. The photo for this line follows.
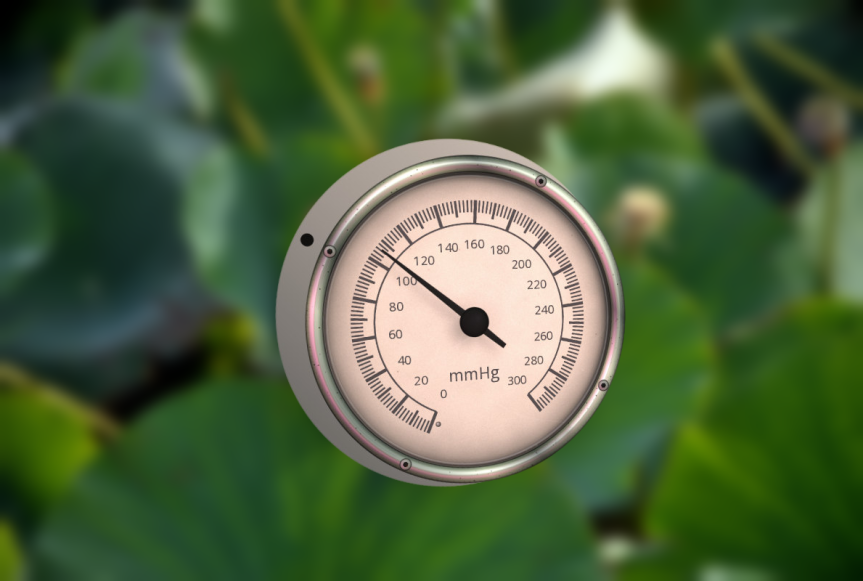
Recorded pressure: 106 mmHg
